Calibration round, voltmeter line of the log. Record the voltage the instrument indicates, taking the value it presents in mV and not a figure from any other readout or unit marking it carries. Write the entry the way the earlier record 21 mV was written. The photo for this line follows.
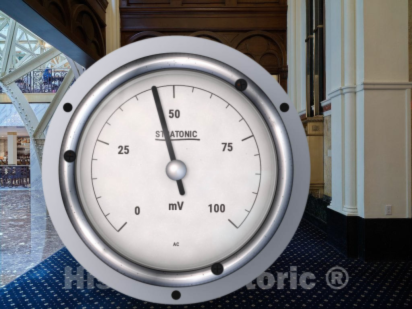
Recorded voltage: 45 mV
